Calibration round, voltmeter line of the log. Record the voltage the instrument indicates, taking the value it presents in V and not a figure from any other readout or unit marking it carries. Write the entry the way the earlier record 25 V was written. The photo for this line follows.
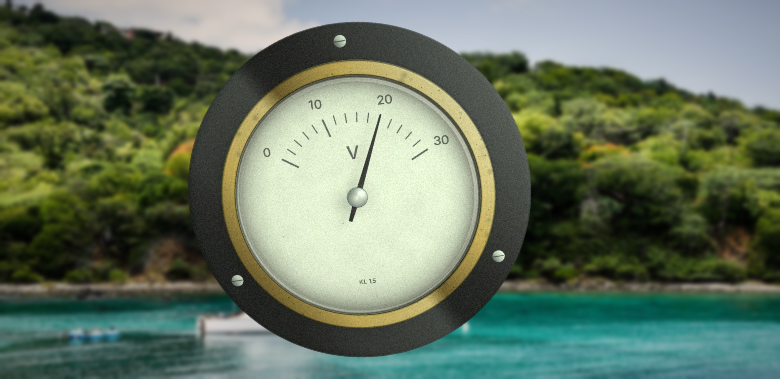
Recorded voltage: 20 V
